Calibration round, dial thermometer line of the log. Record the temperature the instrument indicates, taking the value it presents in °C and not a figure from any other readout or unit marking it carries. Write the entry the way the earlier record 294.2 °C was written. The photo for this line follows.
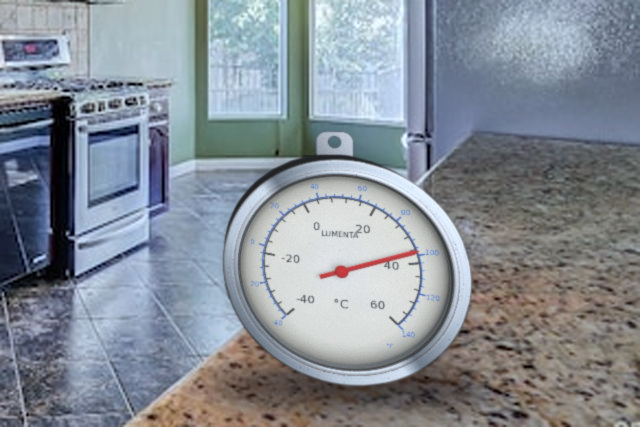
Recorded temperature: 36 °C
